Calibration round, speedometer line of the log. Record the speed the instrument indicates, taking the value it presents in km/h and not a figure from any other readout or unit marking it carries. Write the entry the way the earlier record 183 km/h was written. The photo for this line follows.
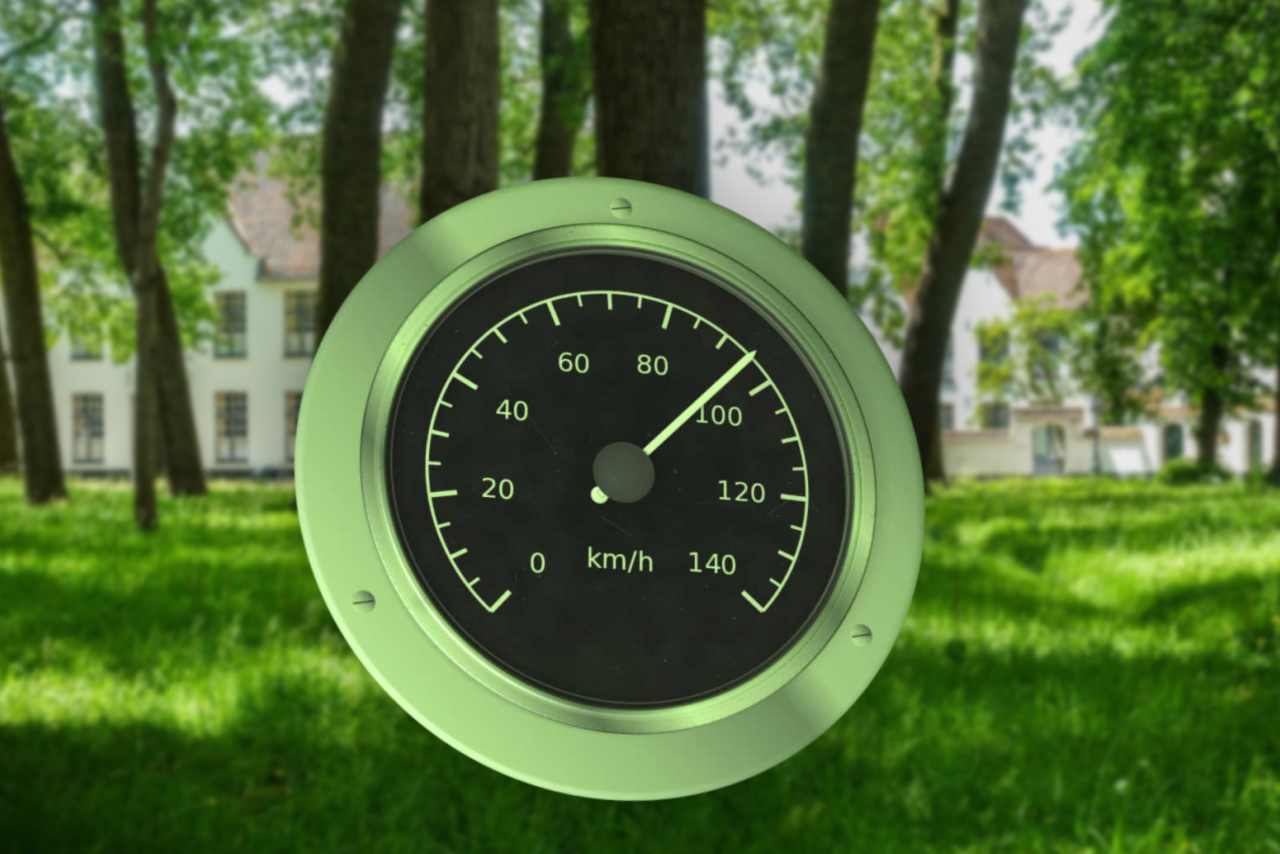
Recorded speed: 95 km/h
